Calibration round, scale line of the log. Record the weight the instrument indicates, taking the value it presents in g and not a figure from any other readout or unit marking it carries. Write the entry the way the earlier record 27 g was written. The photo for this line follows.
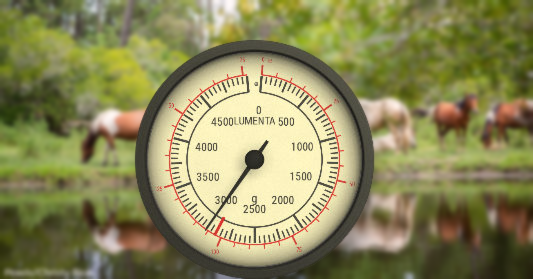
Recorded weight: 3000 g
